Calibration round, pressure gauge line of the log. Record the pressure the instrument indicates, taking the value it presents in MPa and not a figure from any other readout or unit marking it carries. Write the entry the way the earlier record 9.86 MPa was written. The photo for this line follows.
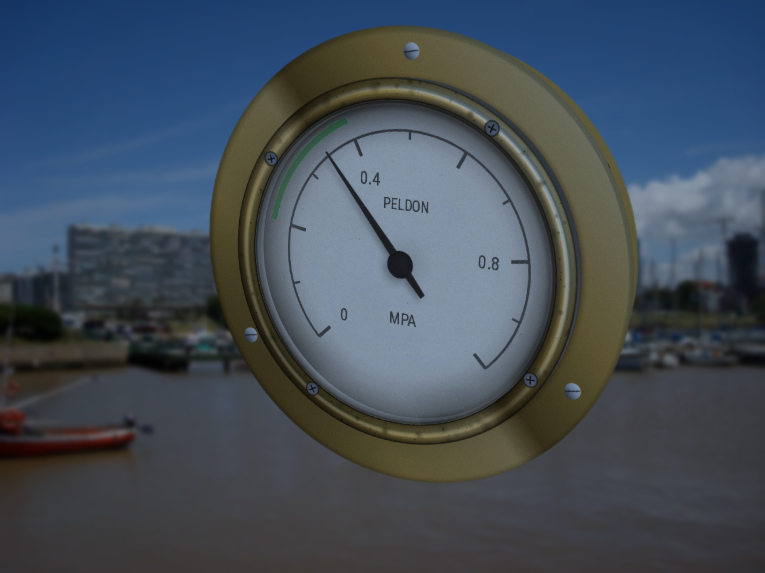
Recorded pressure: 0.35 MPa
